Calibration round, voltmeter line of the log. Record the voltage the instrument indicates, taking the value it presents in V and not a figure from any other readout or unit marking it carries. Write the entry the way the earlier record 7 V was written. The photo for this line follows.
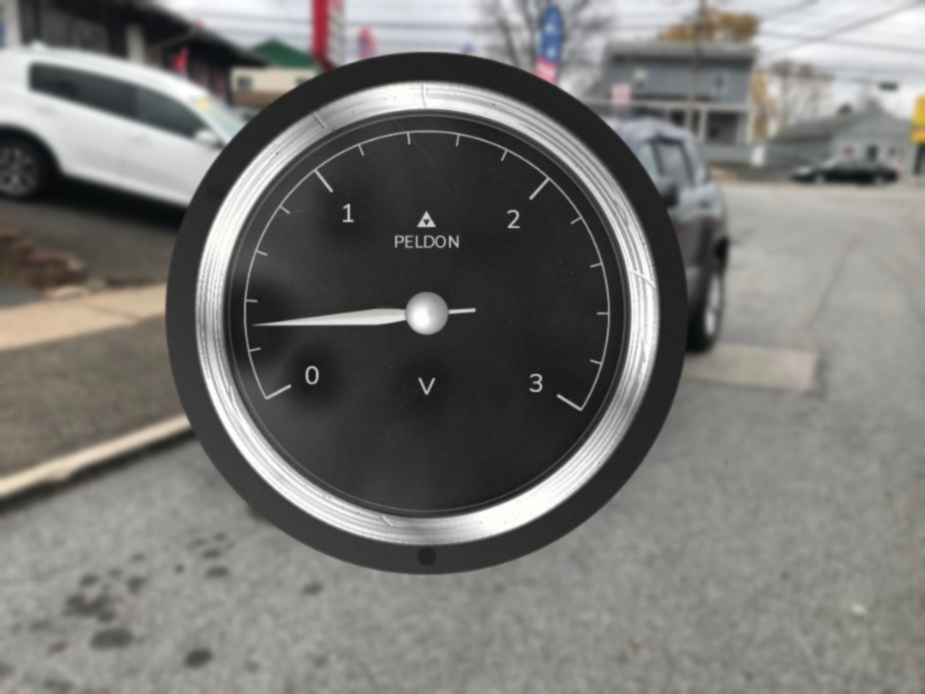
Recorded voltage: 0.3 V
